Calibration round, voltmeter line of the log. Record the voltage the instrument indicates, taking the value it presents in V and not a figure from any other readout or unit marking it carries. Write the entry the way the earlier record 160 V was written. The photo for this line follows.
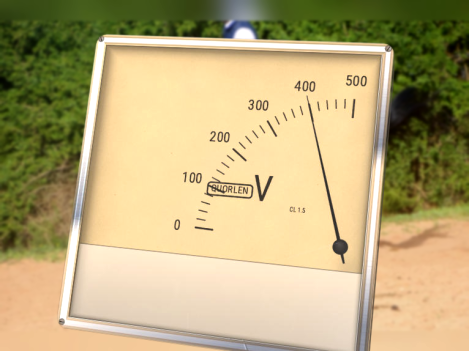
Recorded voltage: 400 V
